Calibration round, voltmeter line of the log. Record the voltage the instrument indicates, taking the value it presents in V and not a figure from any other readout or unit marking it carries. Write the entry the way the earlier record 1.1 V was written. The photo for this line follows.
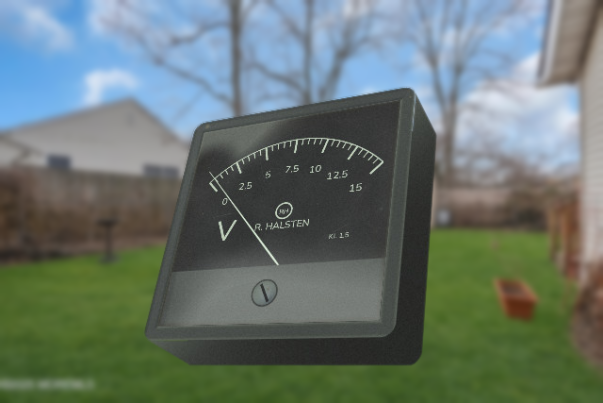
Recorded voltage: 0.5 V
